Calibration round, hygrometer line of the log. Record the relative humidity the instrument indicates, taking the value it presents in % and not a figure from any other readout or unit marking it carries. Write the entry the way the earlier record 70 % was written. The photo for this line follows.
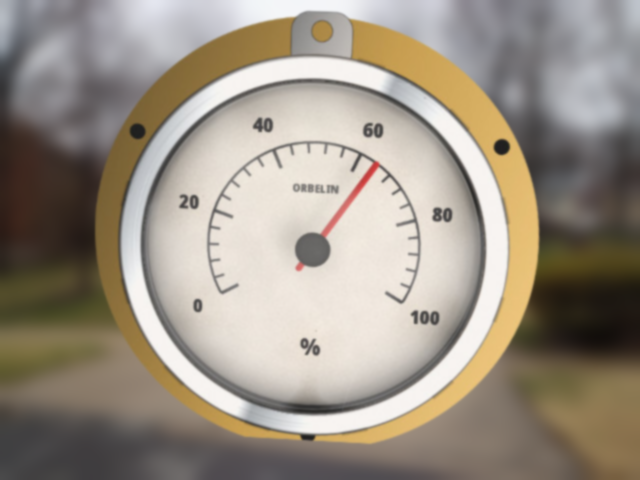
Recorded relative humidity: 64 %
